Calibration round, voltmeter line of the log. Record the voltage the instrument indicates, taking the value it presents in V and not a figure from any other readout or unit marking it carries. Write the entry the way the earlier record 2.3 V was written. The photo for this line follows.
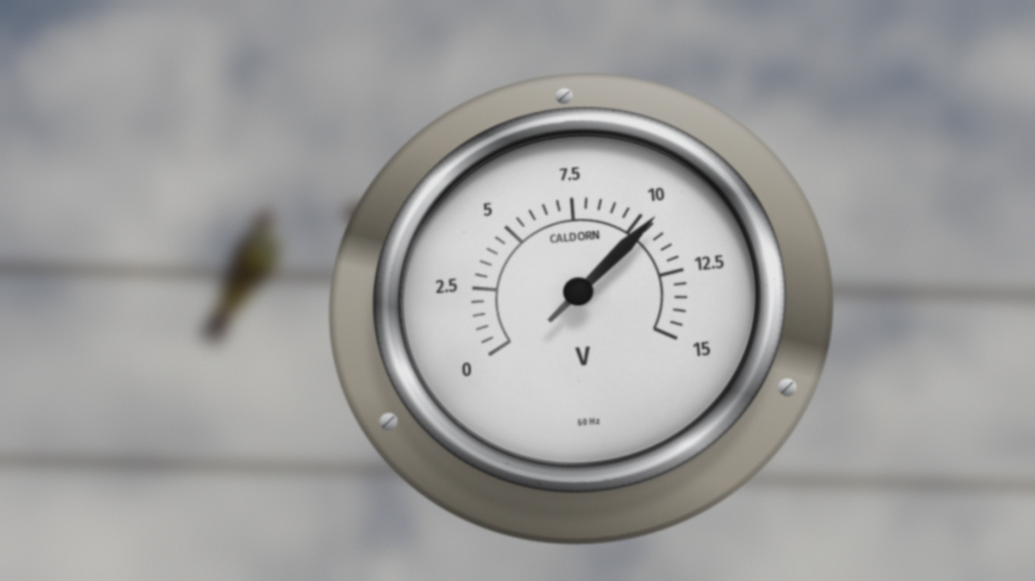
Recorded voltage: 10.5 V
